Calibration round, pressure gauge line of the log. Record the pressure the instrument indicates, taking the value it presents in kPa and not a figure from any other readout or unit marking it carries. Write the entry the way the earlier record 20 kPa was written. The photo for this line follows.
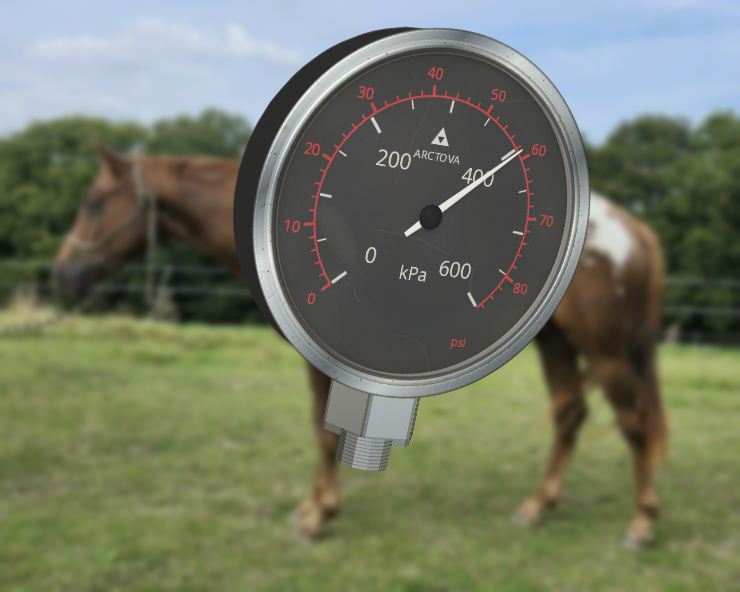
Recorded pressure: 400 kPa
